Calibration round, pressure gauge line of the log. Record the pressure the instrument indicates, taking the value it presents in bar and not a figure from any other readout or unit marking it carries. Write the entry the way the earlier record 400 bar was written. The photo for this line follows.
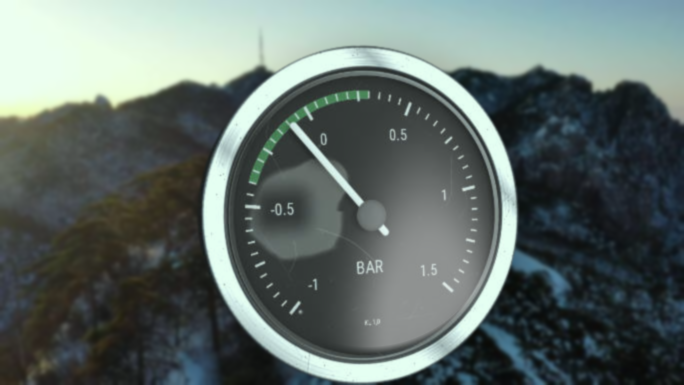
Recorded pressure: -0.1 bar
